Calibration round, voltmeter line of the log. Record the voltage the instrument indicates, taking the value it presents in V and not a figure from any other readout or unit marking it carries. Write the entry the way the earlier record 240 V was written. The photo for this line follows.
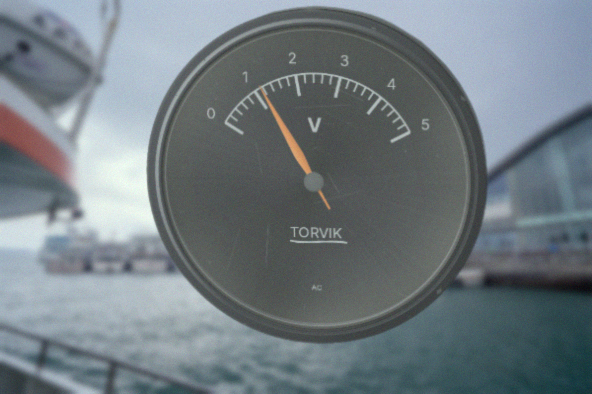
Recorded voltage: 1.2 V
